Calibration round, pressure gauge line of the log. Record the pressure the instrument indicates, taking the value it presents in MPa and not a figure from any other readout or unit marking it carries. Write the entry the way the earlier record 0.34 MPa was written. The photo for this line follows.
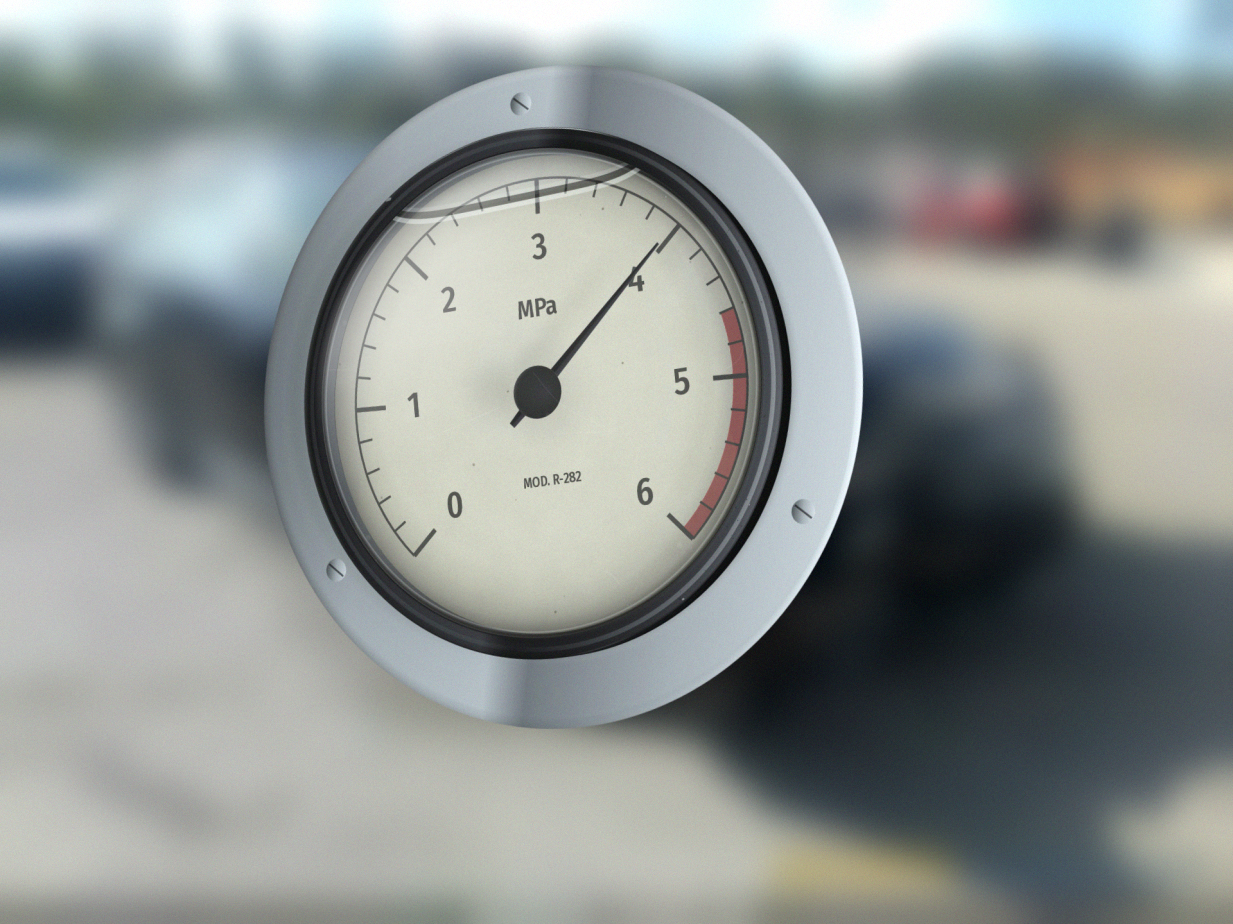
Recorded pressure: 4 MPa
